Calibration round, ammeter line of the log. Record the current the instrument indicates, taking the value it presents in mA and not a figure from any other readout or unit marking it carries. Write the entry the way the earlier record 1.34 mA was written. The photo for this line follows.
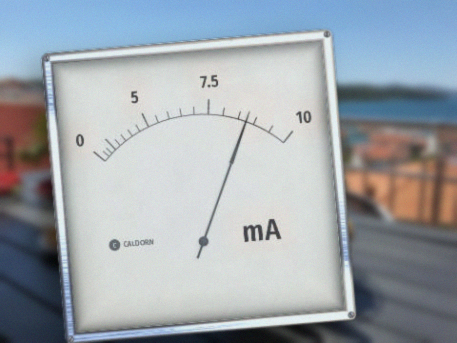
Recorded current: 8.75 mA
